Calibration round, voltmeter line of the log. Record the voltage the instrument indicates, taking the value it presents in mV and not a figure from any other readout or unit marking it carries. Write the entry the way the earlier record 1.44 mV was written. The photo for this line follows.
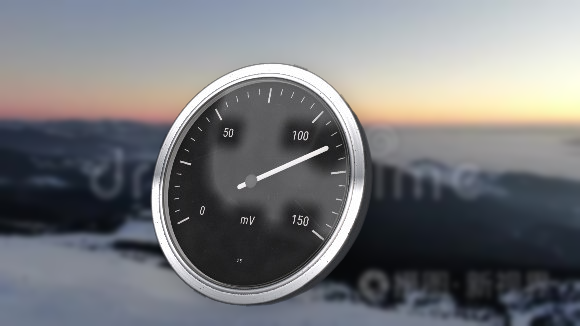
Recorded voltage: 115 mV
